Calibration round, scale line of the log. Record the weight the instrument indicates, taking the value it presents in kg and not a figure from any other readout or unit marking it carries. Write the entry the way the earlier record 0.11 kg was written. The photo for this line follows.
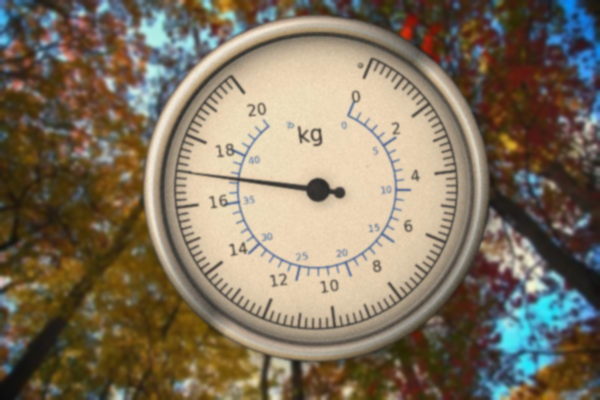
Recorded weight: 17 kg
